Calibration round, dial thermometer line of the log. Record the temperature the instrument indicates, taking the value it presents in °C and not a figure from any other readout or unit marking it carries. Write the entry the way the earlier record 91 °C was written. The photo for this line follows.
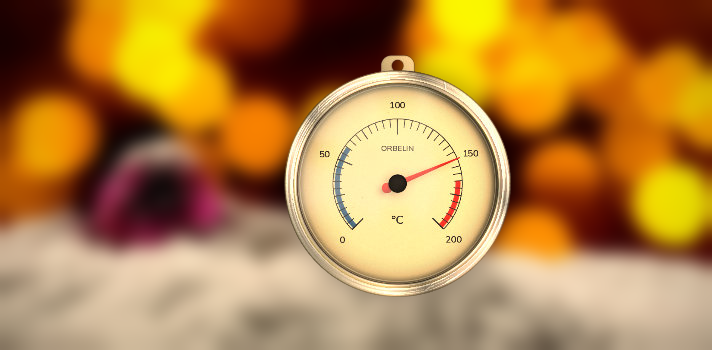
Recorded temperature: 150 °C
